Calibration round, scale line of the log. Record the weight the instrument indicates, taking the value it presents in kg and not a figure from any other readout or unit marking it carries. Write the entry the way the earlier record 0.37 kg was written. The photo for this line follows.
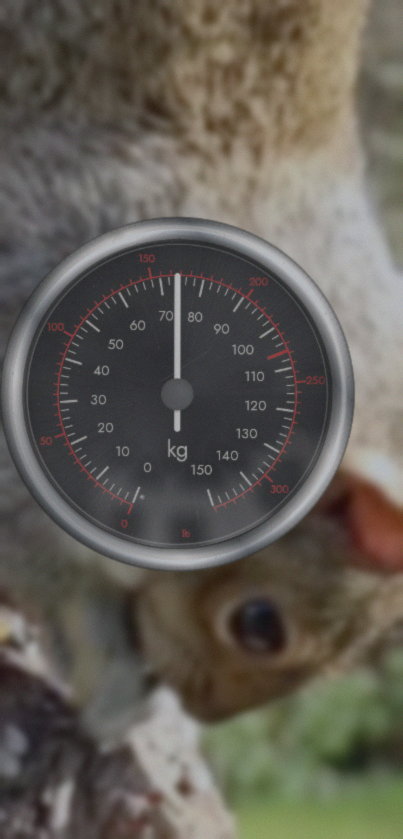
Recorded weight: 74 kg
